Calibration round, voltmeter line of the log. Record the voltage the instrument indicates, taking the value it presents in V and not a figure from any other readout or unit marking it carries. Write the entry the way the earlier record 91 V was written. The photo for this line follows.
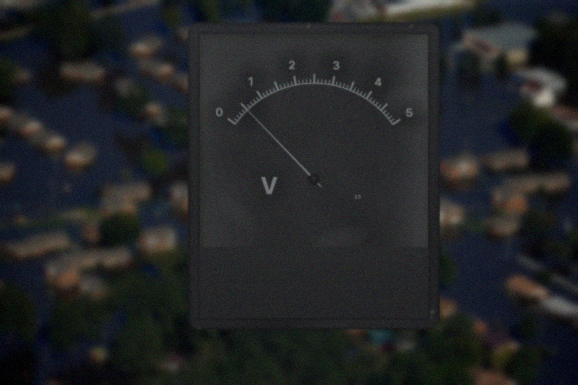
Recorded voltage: 0.5 V
